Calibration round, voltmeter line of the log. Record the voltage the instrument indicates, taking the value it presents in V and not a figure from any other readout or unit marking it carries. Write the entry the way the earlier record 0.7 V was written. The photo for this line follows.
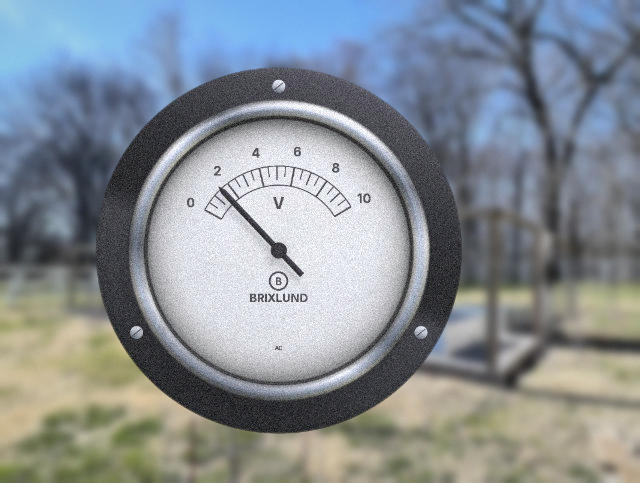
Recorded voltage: 1.5 V
